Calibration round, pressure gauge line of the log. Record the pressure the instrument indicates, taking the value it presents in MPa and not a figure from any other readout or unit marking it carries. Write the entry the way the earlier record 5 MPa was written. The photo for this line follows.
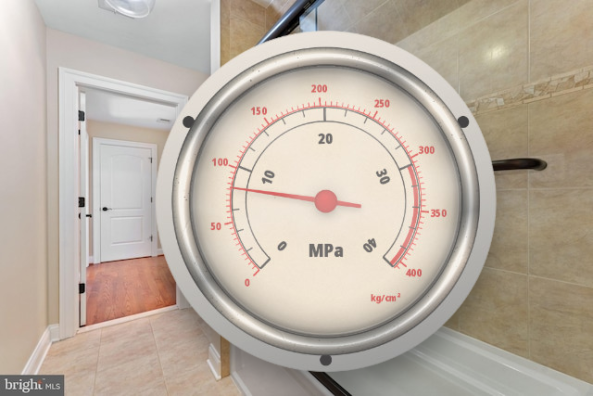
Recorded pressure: 8 MPa
